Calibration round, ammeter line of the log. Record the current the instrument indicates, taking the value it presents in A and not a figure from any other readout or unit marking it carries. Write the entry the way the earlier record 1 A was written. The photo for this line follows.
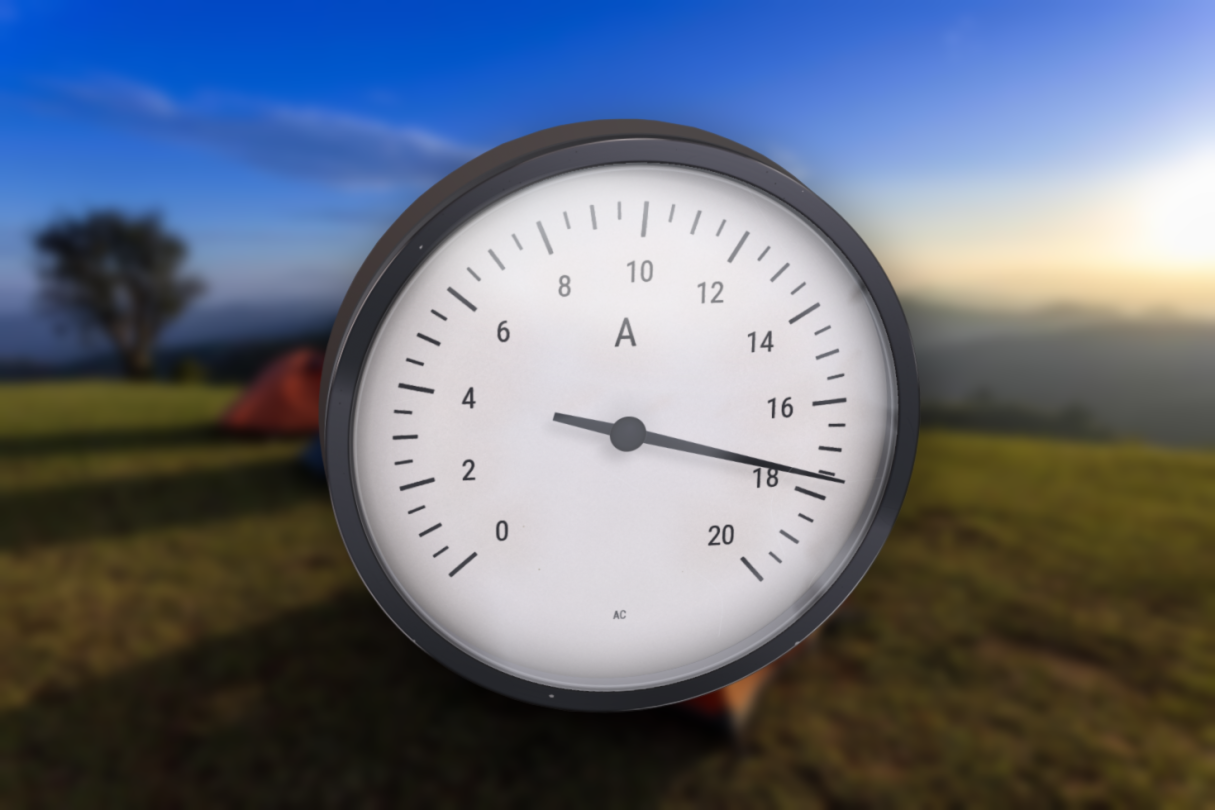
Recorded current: 17.5 A
